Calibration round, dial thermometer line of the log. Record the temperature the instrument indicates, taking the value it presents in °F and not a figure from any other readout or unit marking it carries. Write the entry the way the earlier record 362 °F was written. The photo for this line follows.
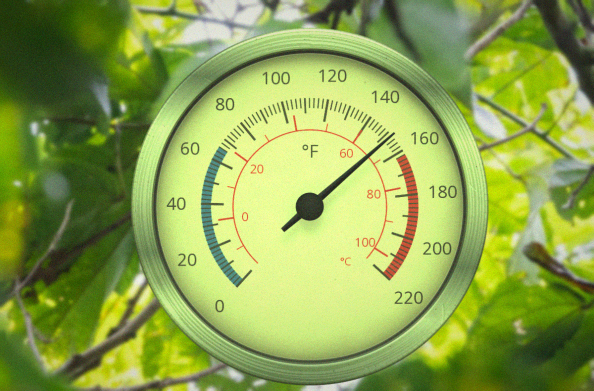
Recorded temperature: 152 °F
